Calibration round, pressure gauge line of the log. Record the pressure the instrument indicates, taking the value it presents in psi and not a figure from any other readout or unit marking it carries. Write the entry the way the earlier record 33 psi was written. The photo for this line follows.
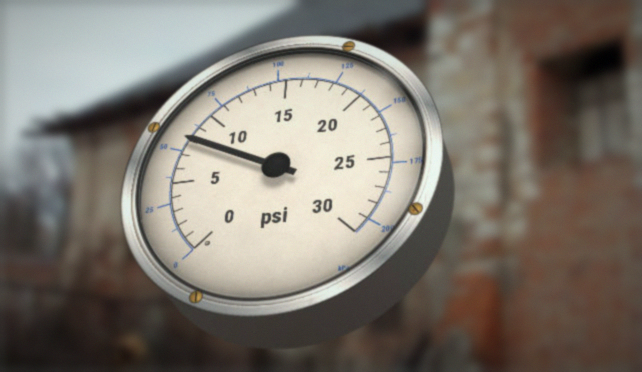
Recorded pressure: 8 psi
